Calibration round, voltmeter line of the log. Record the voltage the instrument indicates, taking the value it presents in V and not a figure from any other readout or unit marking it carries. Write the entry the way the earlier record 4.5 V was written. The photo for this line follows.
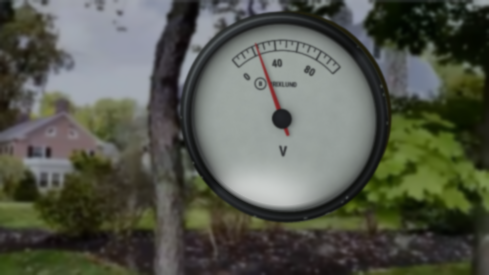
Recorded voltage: 25 V
